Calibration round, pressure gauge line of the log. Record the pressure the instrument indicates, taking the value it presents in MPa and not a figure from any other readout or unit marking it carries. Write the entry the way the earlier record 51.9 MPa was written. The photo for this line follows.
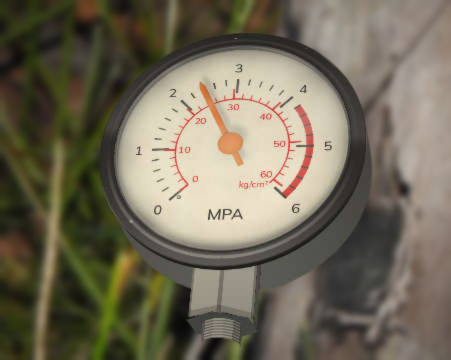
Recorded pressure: 2.4 MPa
